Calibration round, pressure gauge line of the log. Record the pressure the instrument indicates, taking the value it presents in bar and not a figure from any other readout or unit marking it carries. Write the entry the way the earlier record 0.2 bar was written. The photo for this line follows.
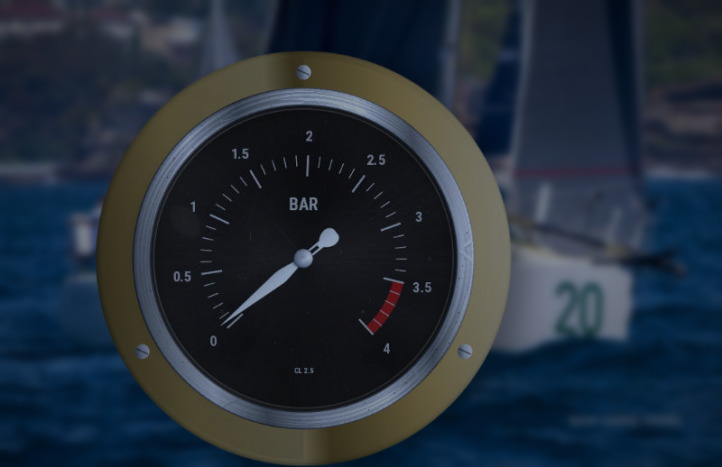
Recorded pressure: 0.05 bar
